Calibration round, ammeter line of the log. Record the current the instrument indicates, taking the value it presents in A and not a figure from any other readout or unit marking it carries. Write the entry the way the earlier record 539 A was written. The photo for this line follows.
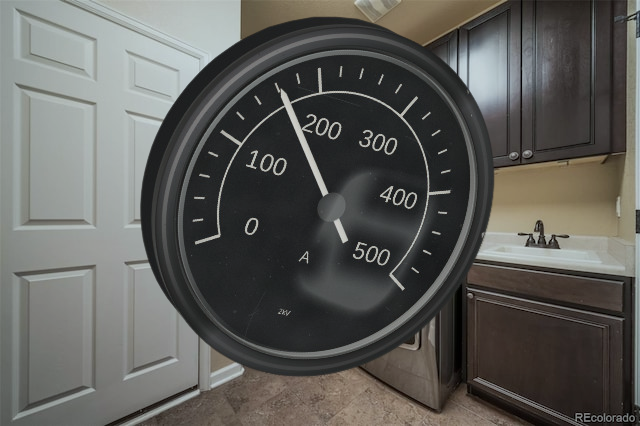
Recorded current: 160 A
